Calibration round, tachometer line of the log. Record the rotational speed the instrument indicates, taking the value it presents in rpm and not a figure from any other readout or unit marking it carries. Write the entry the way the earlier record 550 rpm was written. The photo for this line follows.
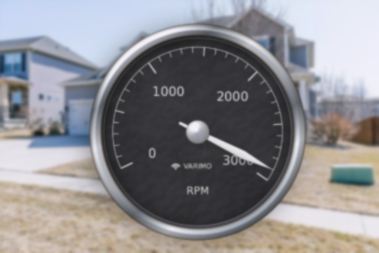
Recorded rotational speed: 2900 rpm
